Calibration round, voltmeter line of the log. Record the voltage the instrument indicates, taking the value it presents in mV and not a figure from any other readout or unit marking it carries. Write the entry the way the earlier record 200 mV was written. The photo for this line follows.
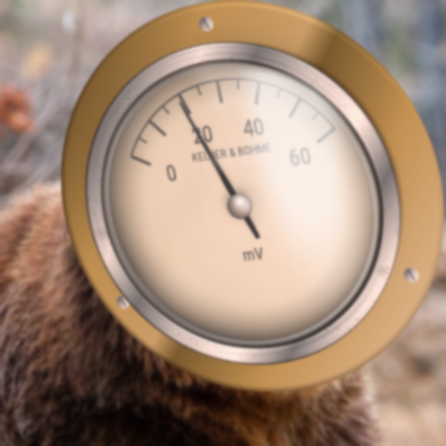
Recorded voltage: 20 mV
